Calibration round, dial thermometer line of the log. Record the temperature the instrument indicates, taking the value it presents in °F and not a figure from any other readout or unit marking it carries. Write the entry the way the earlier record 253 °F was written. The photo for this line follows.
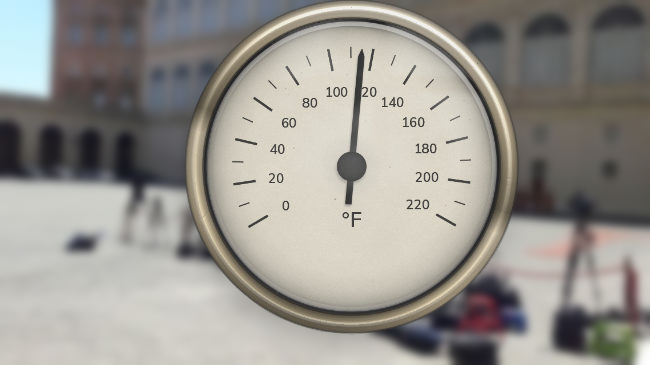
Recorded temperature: 115 °F
